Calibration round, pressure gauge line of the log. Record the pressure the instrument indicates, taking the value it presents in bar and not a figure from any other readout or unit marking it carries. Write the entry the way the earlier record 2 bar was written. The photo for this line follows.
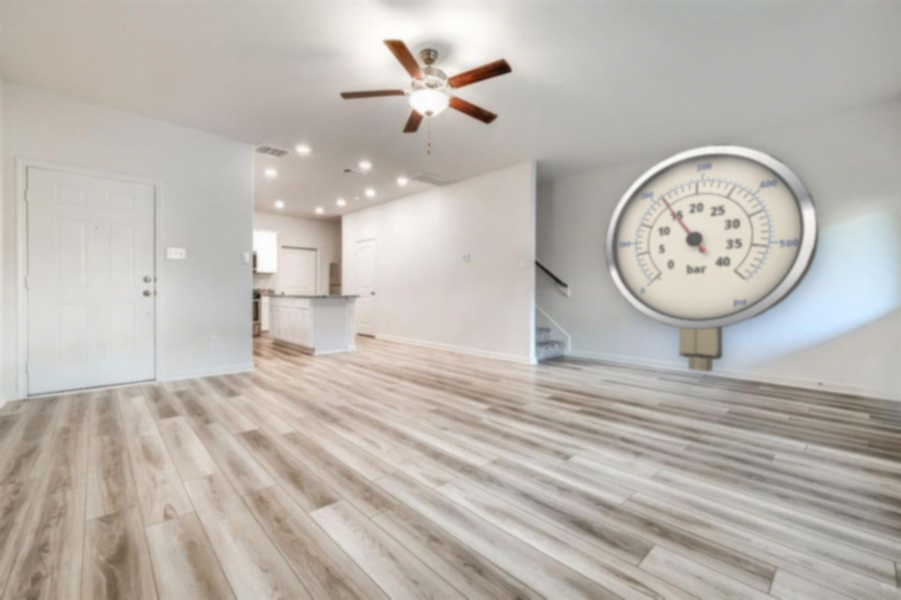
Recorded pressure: 15 bar
